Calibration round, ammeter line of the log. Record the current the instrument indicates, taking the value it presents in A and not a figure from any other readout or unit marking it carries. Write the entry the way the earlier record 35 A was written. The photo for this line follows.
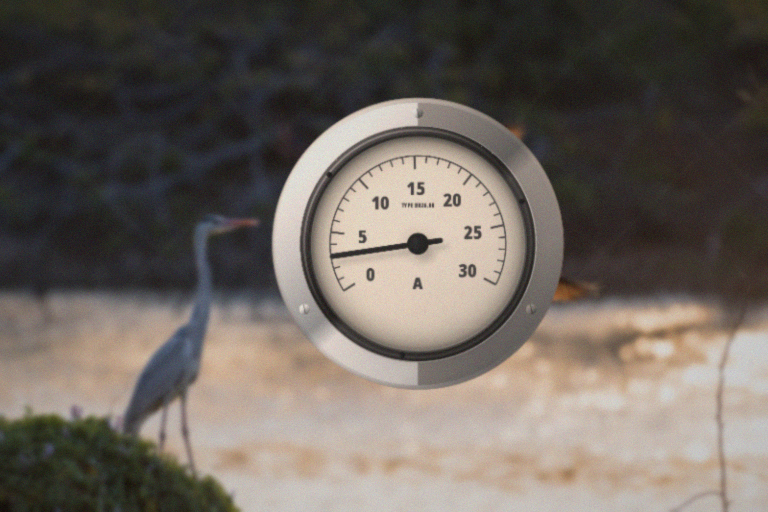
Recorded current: 3 A
